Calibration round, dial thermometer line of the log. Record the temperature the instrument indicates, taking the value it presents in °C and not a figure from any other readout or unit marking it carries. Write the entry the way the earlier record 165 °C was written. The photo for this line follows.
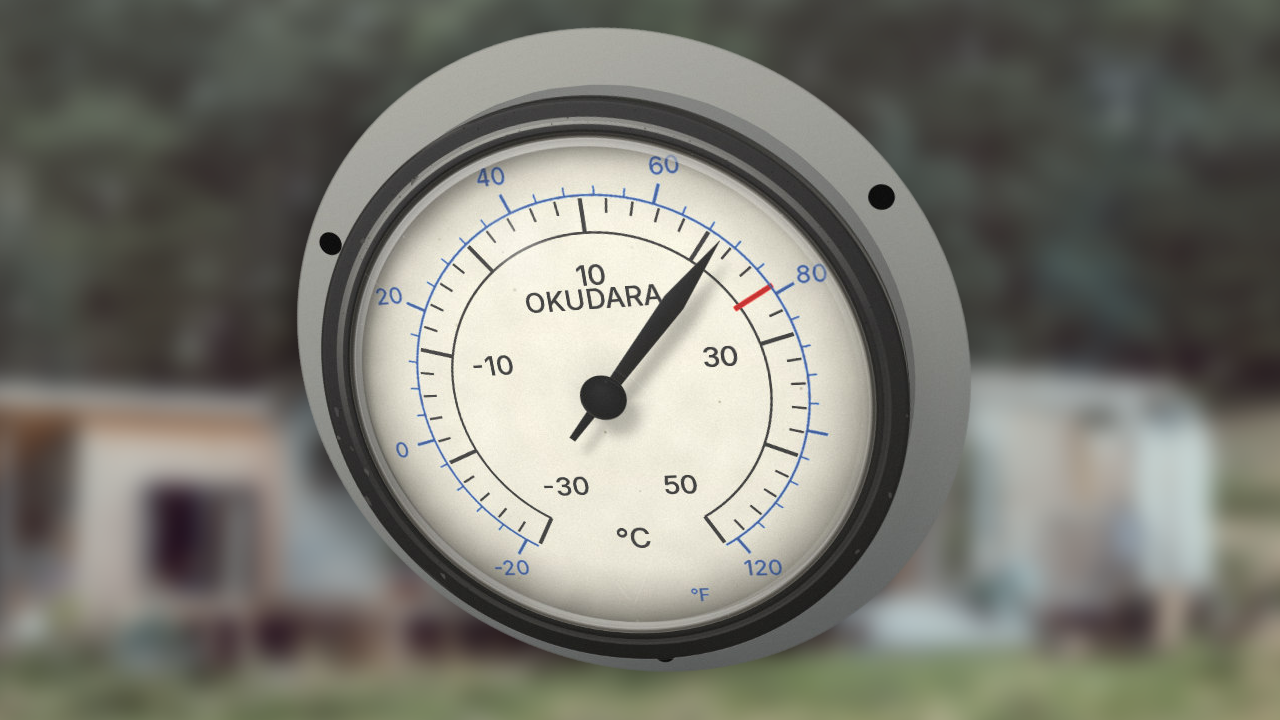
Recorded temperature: 21 °C
